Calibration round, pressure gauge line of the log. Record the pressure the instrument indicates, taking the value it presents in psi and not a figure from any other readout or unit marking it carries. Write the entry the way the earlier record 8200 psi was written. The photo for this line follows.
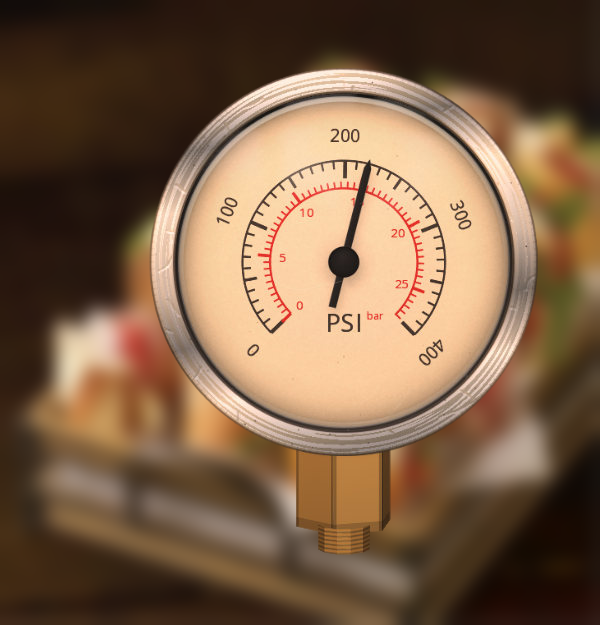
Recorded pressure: 220 psi
